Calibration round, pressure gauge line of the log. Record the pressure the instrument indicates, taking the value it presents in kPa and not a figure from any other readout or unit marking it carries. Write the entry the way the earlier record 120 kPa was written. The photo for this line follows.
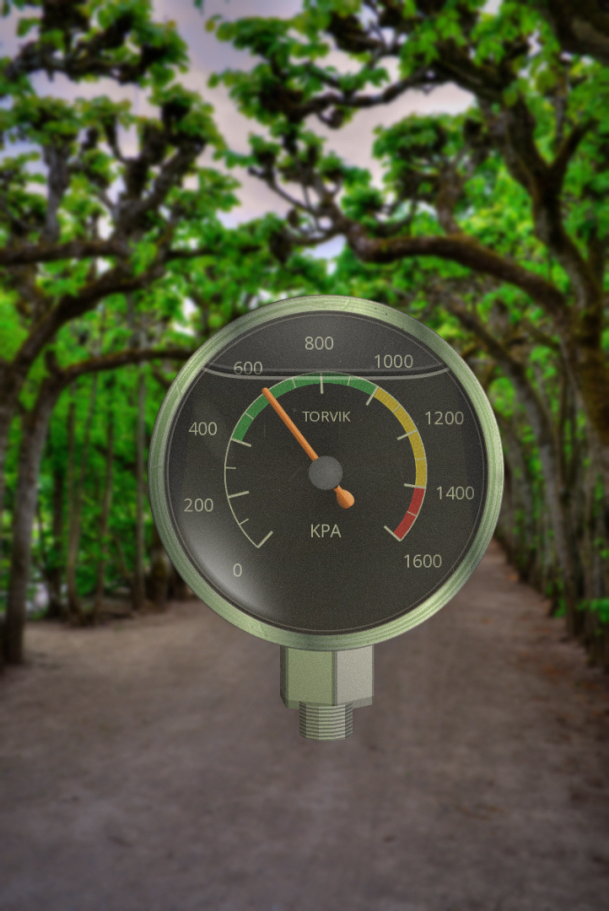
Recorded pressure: 600 kPa
